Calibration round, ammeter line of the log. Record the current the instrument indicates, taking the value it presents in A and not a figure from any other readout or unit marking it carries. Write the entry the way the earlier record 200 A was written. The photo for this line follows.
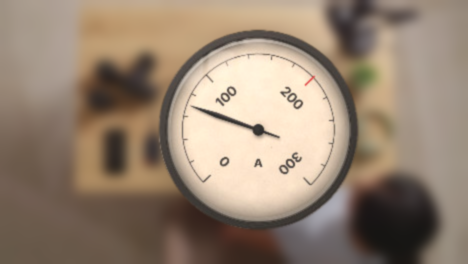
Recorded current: 70 A
